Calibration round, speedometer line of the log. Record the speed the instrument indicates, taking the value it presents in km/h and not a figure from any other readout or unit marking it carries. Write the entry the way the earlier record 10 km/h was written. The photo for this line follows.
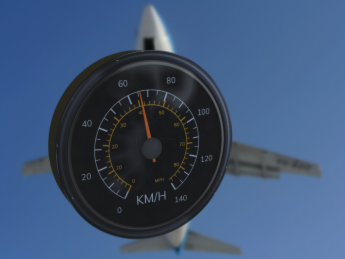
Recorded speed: 65 km/h
